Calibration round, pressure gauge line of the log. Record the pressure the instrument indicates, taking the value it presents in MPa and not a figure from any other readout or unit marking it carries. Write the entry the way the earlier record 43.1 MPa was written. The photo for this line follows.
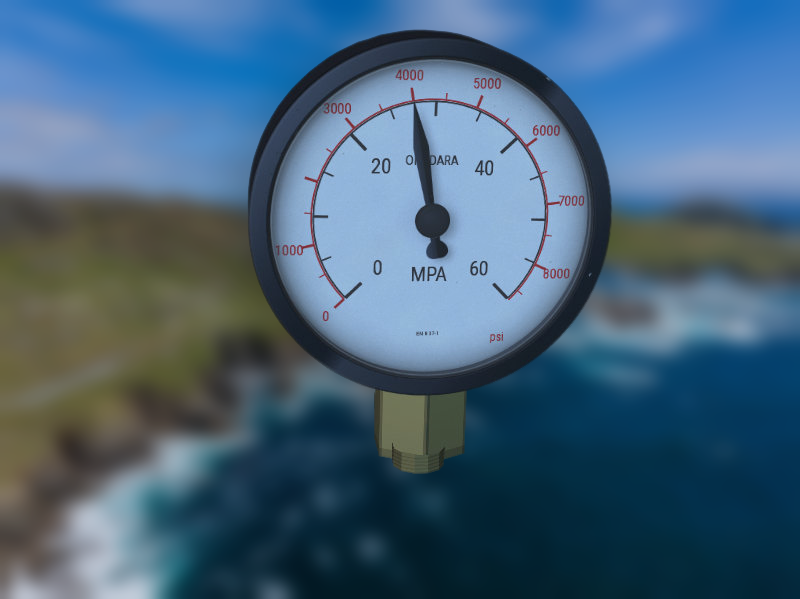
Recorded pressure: 27.5 MPa
